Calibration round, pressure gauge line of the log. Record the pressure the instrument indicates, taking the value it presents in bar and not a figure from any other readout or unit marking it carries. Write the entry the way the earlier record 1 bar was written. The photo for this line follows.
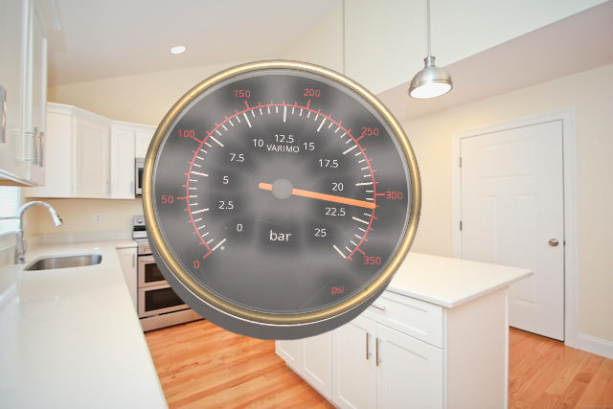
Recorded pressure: 21.5 bar
